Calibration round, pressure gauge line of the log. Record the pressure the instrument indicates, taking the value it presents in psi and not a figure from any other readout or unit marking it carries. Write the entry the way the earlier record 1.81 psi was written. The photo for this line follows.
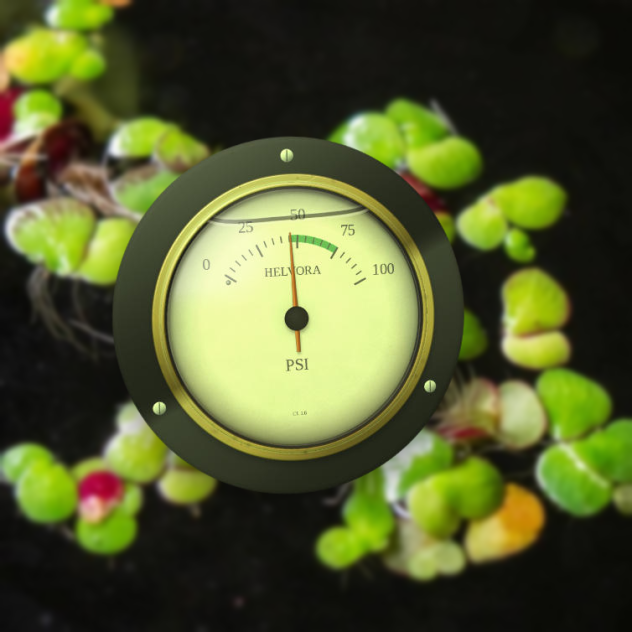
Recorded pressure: 45 psi
